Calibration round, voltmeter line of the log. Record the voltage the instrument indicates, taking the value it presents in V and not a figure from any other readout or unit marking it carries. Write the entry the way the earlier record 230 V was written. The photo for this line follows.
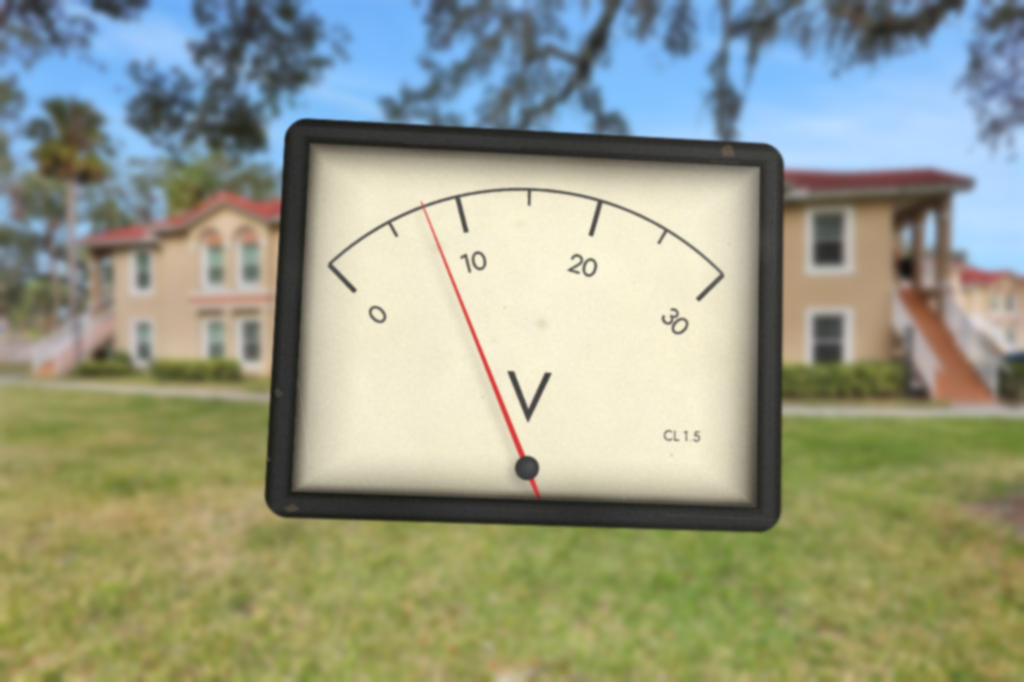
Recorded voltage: 7.5 V
